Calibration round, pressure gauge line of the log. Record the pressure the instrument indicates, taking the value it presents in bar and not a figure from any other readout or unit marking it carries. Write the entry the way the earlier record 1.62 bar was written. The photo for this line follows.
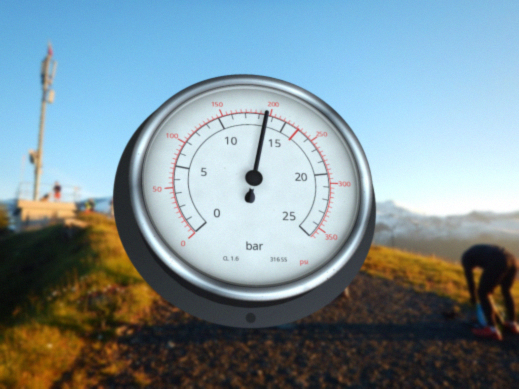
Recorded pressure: 13.5 bar
